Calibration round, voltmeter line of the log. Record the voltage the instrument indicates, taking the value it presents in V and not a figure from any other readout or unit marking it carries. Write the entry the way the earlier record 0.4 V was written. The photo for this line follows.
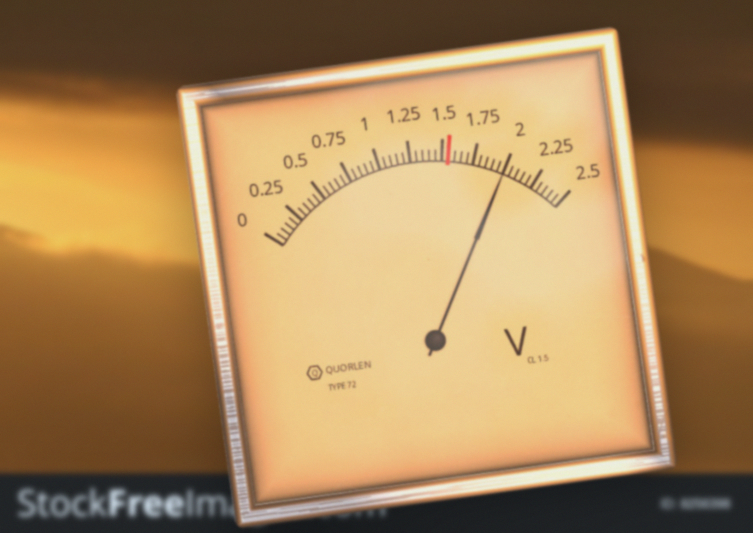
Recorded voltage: 2 V
